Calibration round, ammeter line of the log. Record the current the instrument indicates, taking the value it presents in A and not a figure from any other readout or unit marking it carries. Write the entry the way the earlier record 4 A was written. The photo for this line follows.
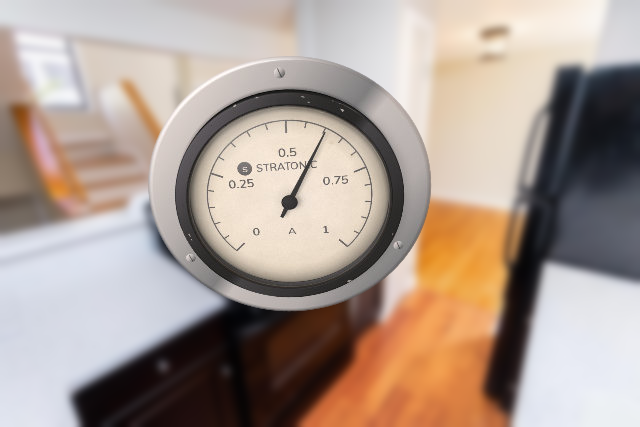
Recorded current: 0.6 A
